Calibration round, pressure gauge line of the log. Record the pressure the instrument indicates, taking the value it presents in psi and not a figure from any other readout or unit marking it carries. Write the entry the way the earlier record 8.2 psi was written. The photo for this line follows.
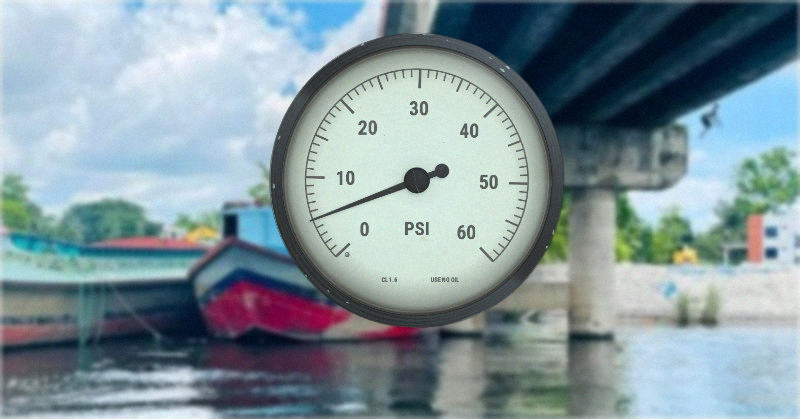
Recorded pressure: 5 psi
